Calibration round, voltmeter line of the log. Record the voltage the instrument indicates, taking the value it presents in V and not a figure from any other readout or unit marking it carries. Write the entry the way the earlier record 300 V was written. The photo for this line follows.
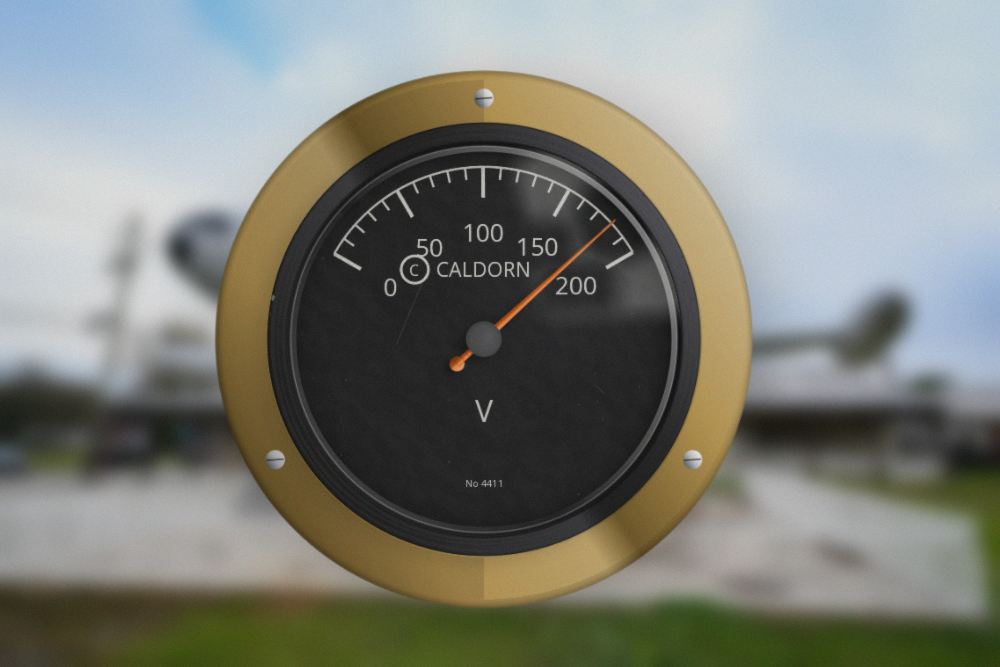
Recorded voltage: 180 V
